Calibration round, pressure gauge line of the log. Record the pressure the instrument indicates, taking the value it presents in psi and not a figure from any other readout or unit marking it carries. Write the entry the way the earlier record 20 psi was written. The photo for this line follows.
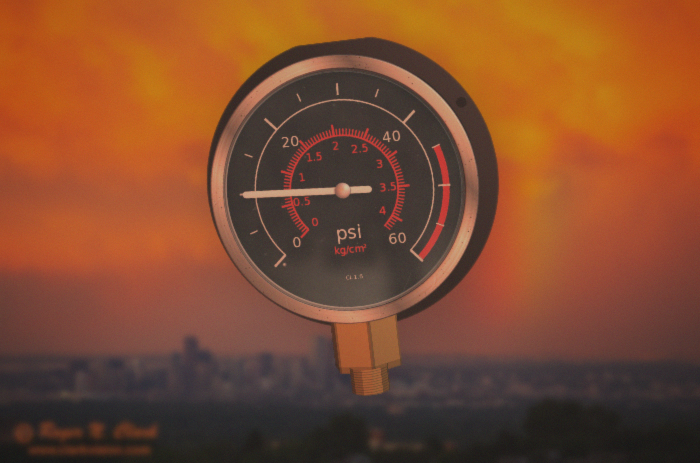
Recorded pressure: 10 psi
